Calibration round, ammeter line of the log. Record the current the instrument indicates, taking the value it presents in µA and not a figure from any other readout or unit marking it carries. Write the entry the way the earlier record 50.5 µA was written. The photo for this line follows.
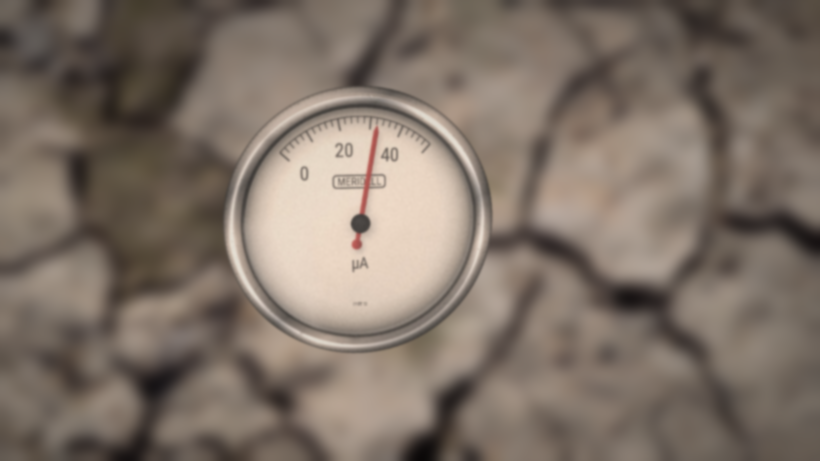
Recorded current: 32 µA
